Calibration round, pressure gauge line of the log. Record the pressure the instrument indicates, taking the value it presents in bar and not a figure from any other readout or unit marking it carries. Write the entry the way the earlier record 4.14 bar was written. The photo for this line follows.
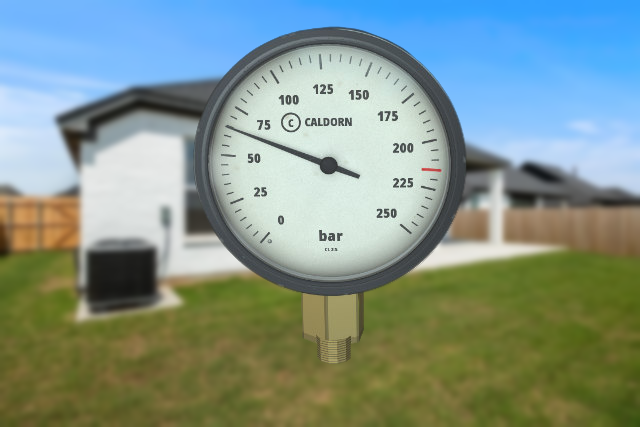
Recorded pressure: 65 bar
